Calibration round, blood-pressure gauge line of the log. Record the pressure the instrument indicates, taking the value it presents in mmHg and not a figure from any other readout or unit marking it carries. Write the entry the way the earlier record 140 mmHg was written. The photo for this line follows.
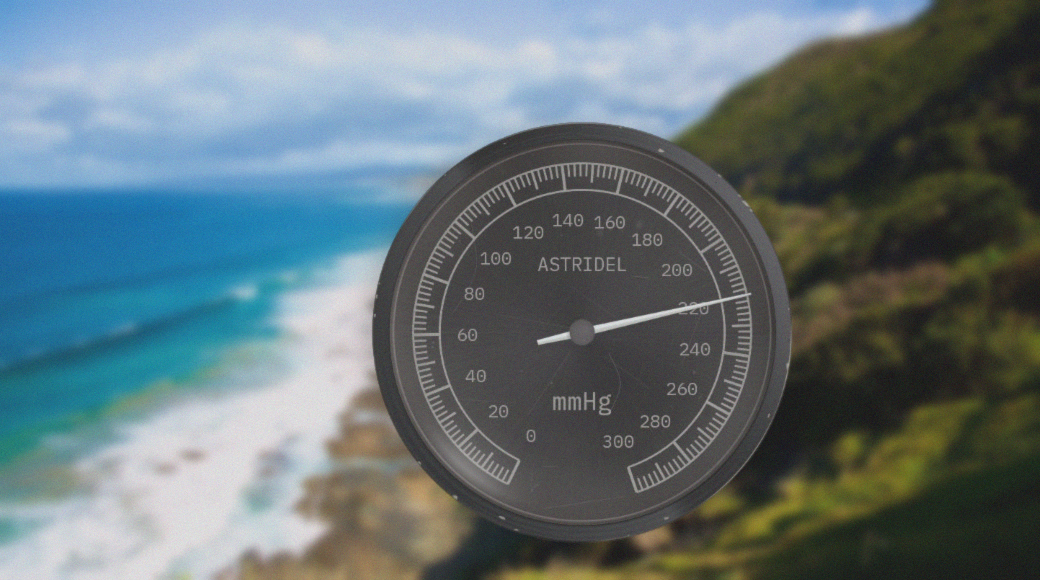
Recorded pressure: 220 mmHg
